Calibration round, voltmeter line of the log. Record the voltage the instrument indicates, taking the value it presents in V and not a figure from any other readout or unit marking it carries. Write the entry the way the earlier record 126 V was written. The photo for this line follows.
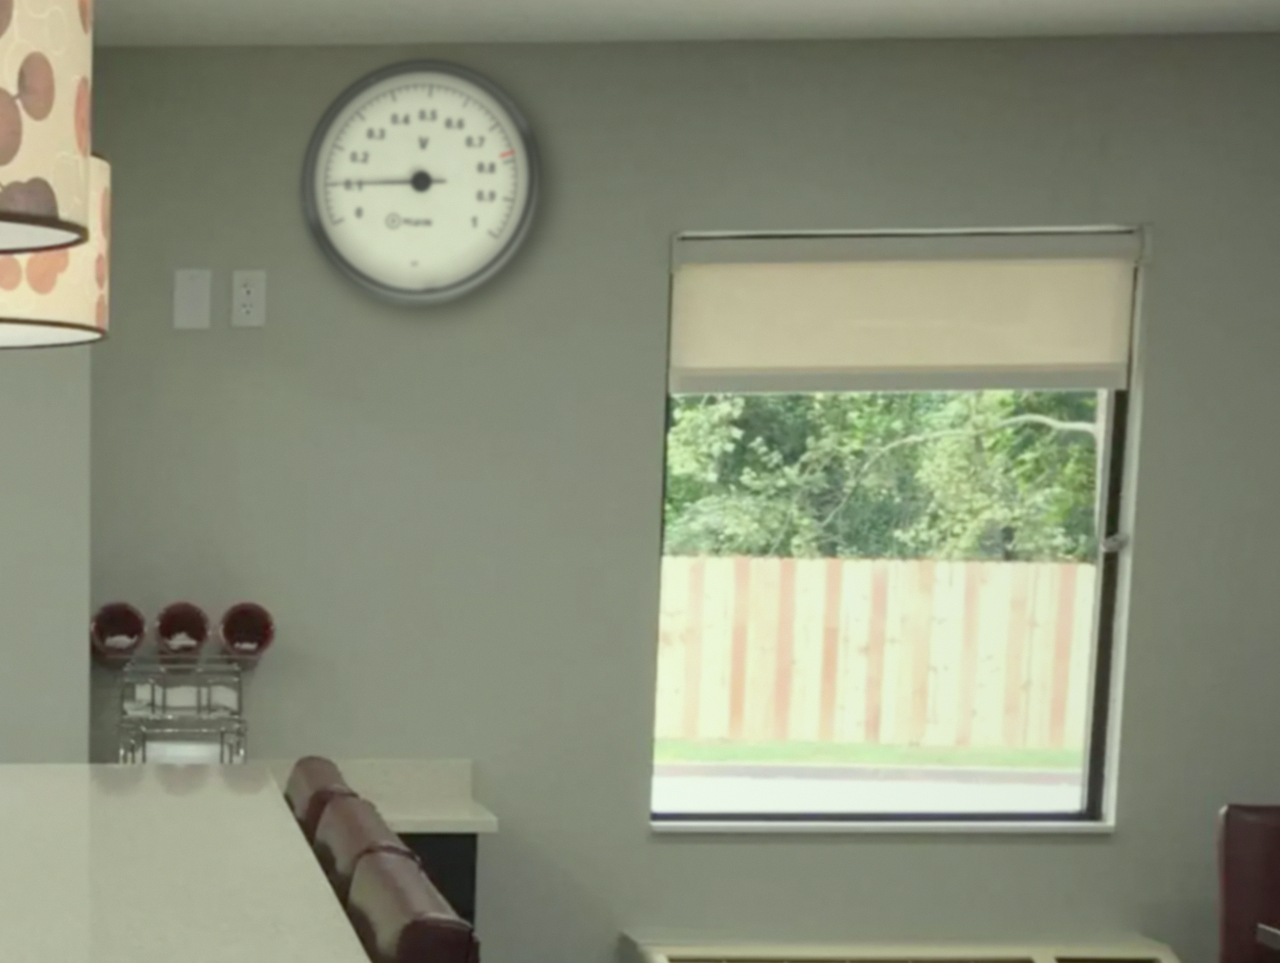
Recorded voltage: 0.1 V
